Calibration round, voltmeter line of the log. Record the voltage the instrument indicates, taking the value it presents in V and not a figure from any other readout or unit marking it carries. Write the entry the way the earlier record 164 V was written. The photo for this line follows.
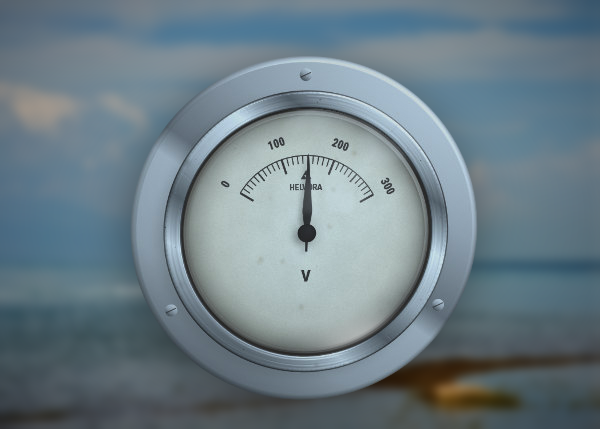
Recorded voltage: 150 V
